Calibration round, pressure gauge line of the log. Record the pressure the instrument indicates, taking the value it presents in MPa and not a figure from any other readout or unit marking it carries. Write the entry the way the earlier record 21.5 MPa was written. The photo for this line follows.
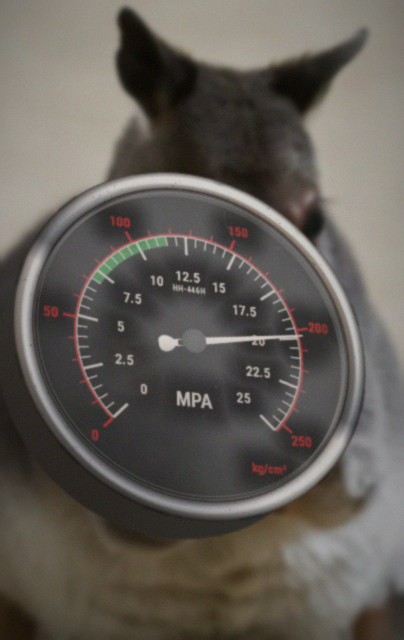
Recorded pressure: 20 MPa
